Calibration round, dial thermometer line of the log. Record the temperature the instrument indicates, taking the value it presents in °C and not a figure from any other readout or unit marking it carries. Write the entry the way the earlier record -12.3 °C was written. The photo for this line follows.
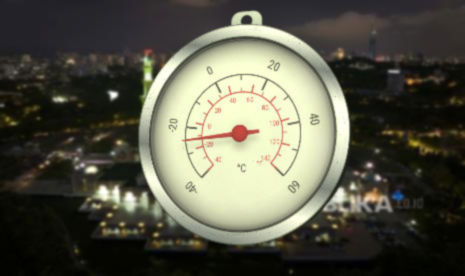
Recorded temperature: -25 °C
